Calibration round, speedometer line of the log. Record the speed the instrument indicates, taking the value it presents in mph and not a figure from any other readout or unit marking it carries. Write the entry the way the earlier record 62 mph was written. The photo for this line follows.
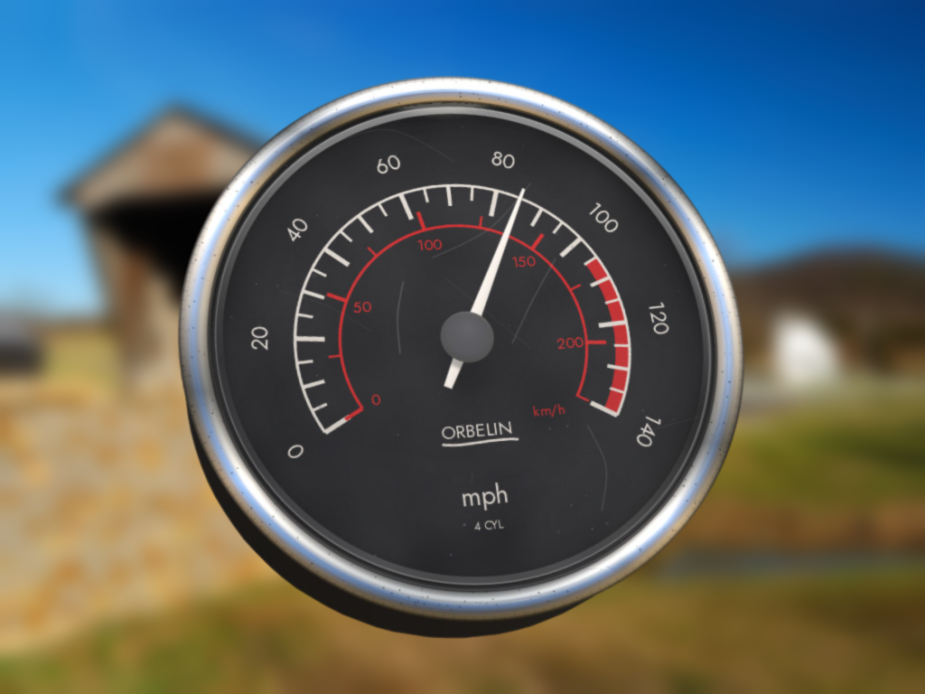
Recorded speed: 85 mph
